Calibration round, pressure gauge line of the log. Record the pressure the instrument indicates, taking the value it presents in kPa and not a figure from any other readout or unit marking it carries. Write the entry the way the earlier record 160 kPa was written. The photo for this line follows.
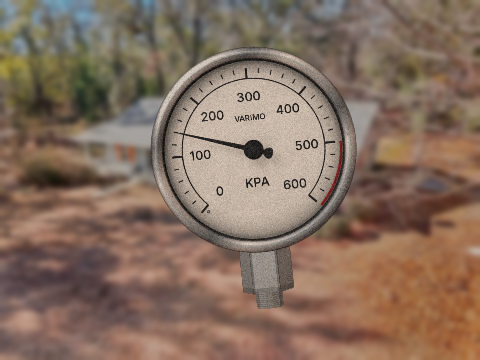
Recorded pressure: 140 kPa
